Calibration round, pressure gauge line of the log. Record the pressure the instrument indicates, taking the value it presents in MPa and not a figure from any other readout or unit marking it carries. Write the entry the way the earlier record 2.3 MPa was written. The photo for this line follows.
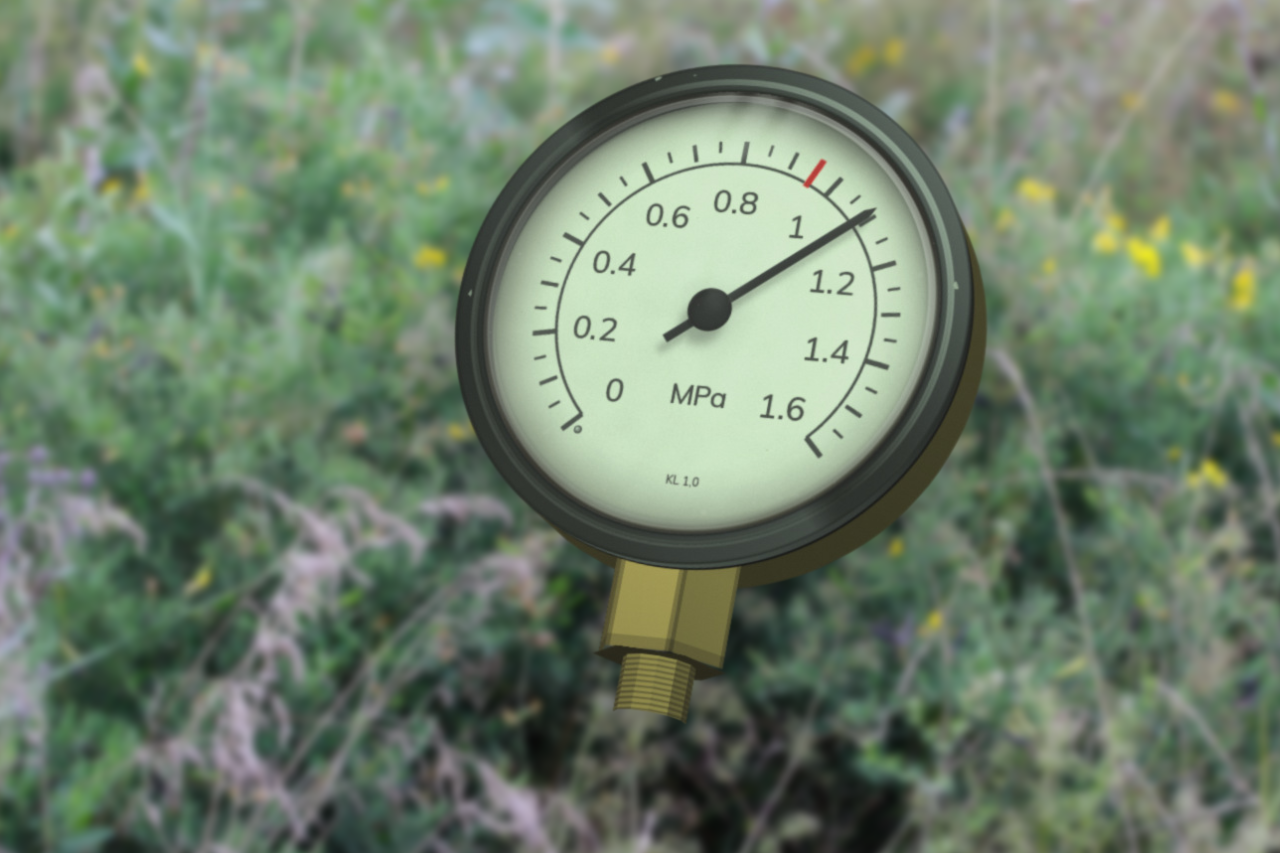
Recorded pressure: 1.1 MPa
